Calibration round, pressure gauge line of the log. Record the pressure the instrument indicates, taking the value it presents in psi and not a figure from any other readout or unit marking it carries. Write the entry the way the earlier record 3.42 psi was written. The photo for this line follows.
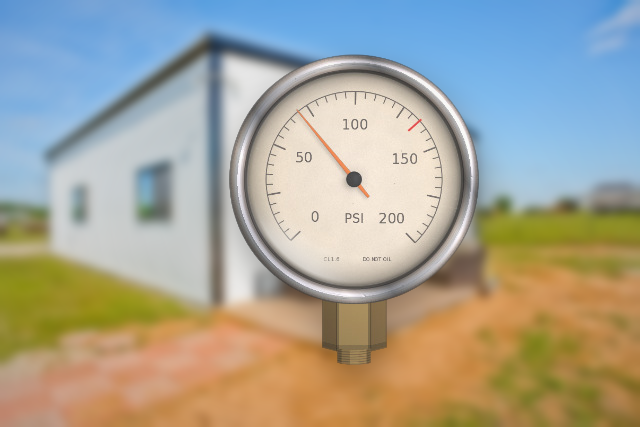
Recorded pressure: 70 psi
